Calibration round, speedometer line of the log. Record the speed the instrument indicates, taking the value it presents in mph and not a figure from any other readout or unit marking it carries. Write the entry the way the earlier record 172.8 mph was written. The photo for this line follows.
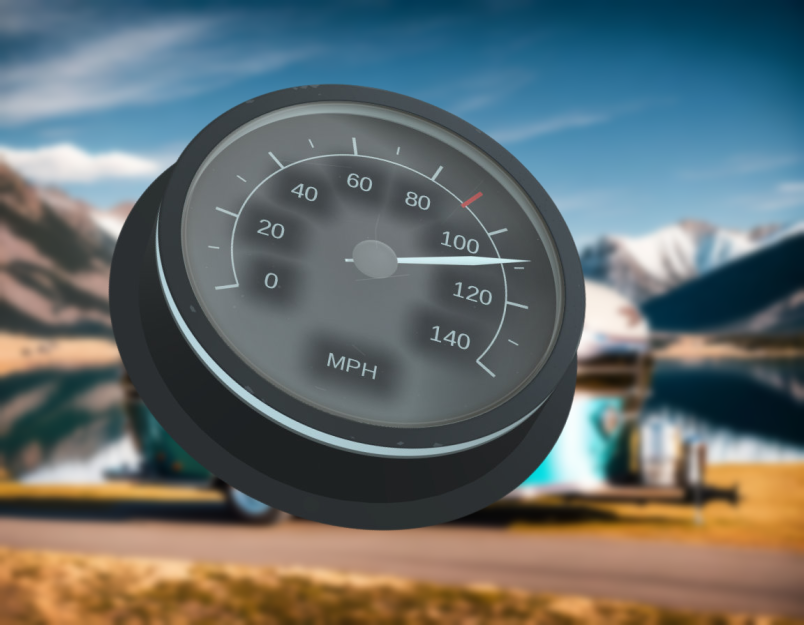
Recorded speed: 110 mph
